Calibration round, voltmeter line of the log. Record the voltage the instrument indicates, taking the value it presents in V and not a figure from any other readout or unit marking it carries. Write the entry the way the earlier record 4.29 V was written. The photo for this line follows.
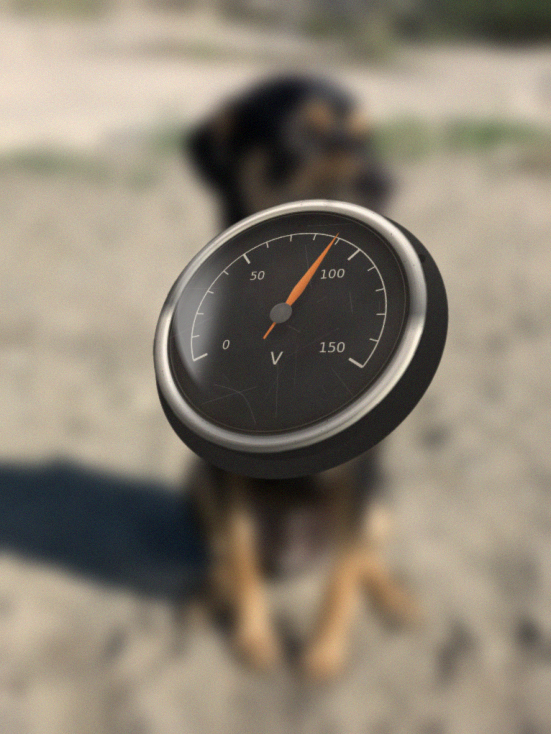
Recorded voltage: 90 V
